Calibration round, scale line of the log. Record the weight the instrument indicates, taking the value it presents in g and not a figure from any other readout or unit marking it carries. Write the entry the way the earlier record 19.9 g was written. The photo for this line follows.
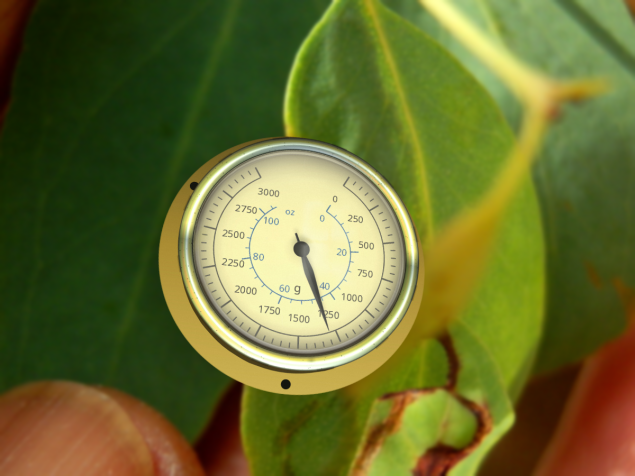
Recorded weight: 1300 g
